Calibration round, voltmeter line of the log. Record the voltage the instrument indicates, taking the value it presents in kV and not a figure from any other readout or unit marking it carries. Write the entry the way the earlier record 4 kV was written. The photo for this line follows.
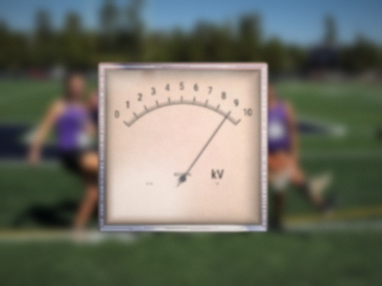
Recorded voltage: 9 kV
